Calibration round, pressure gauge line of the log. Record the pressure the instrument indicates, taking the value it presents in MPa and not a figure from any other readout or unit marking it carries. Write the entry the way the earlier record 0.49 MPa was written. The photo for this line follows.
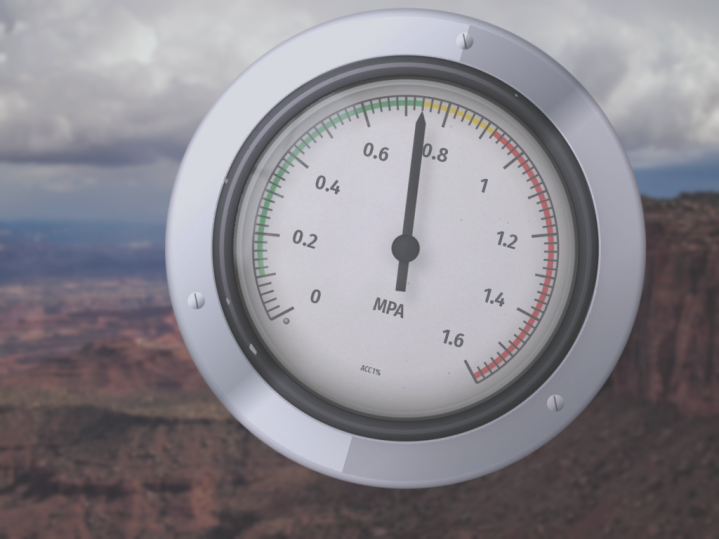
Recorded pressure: 0.74 MPa
